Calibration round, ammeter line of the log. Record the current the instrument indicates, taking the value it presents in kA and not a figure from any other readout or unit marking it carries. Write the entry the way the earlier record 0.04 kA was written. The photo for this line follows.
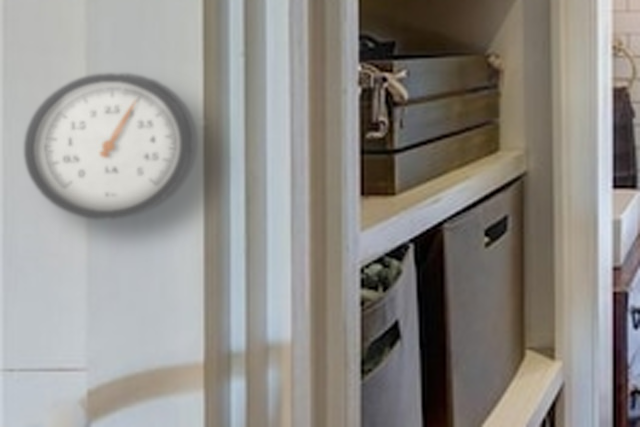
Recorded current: 3 kA
